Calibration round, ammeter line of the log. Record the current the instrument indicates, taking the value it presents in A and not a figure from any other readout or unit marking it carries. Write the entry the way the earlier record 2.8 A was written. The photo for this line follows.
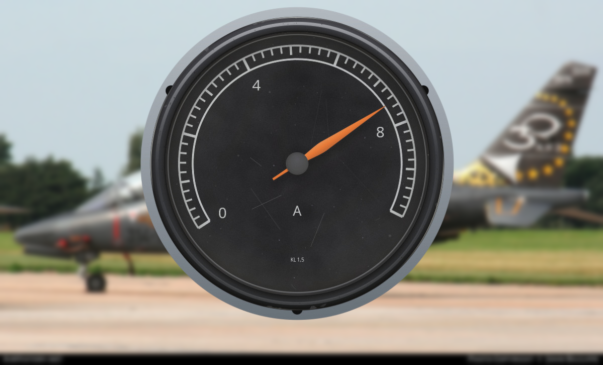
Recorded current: 7.5 A
